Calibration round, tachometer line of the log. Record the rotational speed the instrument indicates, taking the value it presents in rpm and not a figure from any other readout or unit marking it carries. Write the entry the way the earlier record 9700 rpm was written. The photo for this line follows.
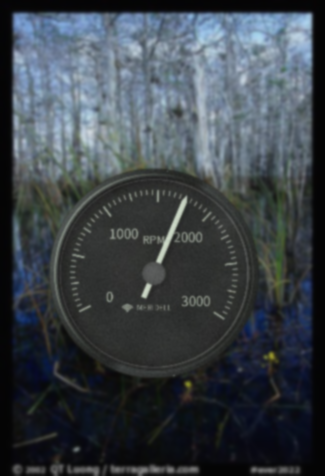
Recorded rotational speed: 1750 rpm
